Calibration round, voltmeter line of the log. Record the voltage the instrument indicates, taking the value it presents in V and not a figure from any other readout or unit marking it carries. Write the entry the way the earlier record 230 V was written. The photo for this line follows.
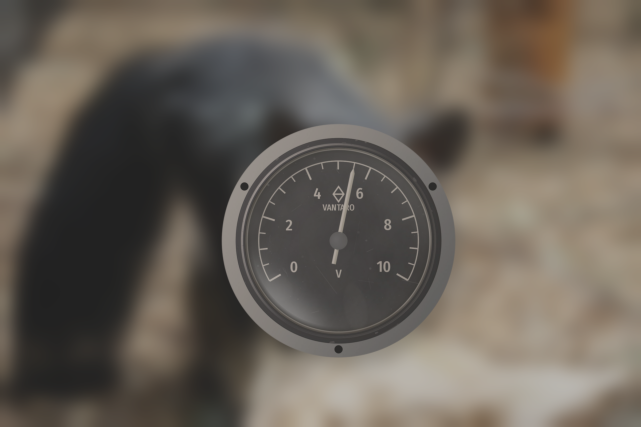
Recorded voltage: 5.5 V
